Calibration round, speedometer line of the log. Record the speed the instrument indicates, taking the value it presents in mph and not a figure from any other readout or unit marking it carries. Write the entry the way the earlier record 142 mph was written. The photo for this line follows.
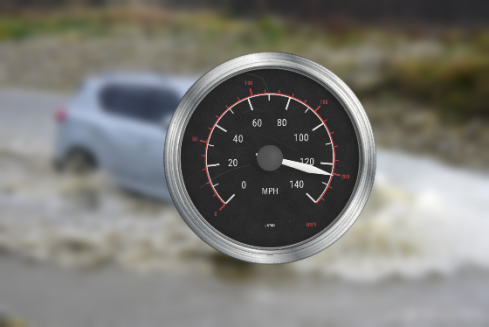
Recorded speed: 125 mph
